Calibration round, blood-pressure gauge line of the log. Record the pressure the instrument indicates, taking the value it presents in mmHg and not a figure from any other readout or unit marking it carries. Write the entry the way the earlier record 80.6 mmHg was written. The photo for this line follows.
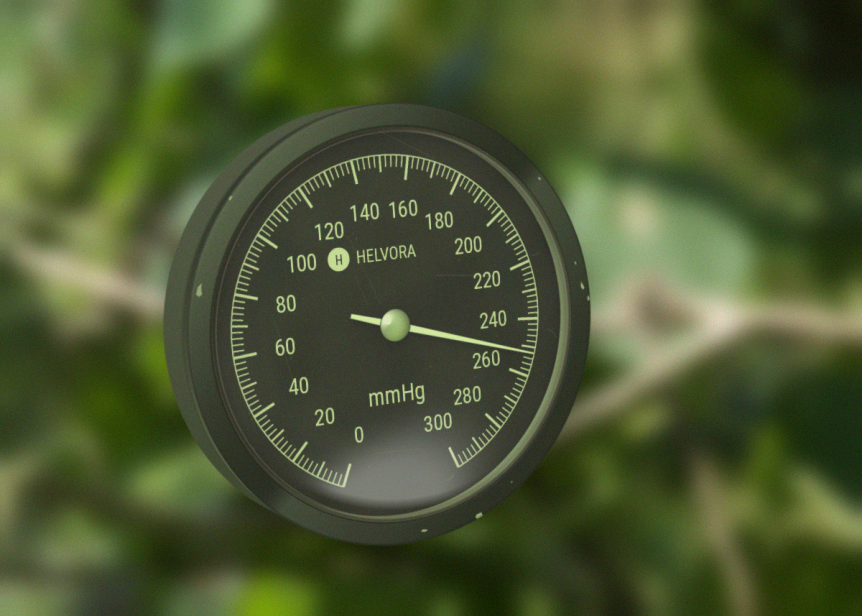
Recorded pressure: 252 mmHg
